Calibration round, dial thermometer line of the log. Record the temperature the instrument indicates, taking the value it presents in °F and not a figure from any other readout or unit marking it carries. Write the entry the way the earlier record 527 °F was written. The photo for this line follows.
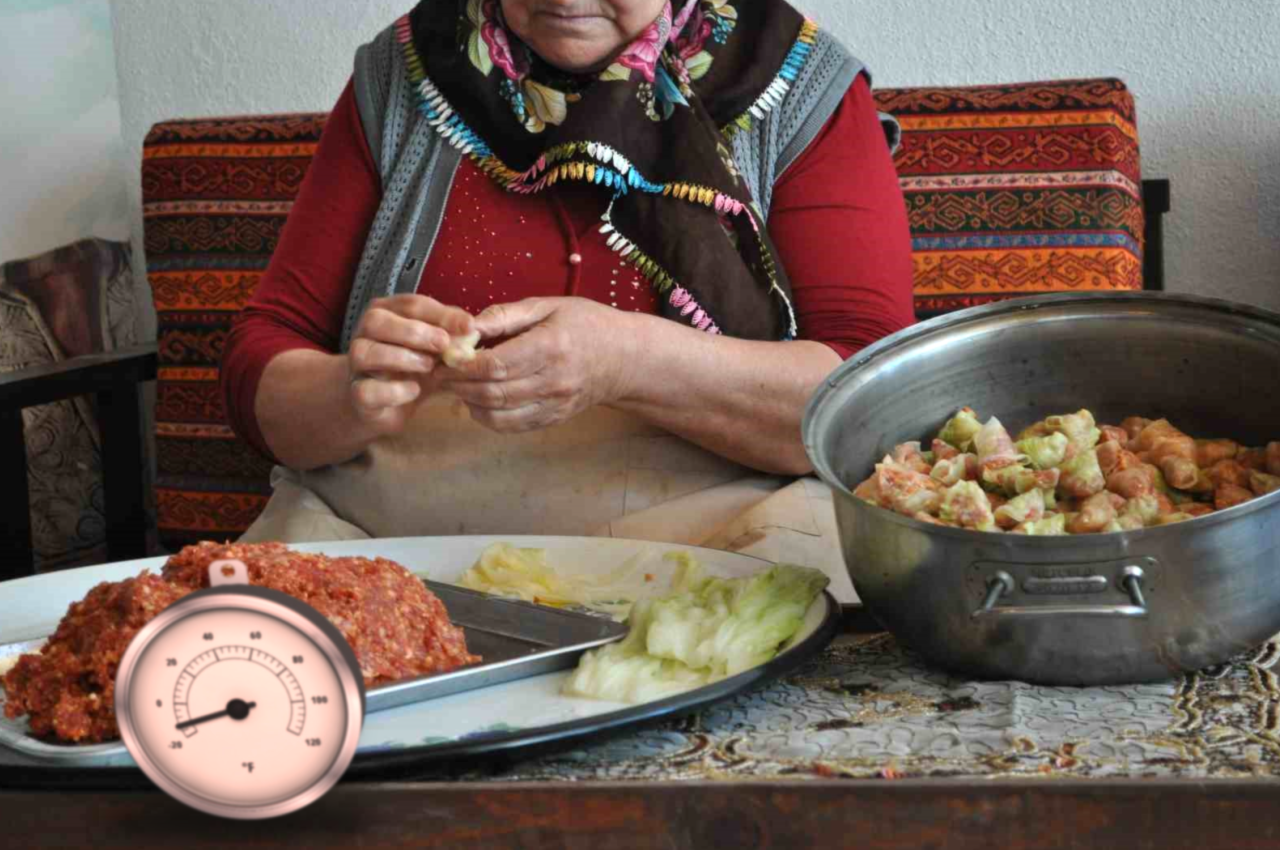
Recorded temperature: -12 °F
